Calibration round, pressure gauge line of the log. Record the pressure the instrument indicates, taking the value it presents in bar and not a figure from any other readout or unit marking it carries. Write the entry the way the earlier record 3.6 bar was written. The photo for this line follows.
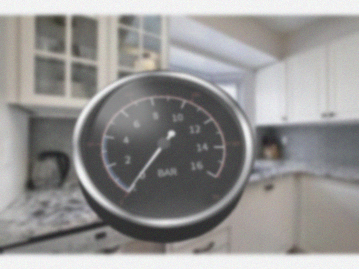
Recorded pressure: 0 bar
